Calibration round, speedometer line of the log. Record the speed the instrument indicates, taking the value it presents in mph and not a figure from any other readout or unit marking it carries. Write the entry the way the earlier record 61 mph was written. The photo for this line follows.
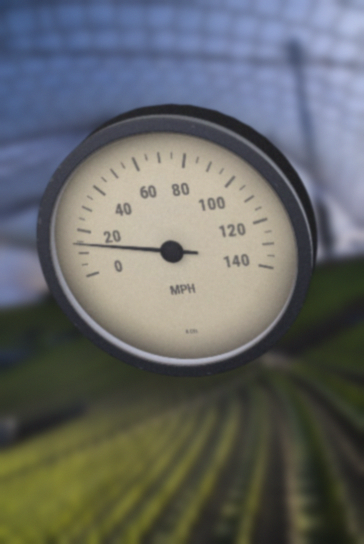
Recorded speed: 15 mph
